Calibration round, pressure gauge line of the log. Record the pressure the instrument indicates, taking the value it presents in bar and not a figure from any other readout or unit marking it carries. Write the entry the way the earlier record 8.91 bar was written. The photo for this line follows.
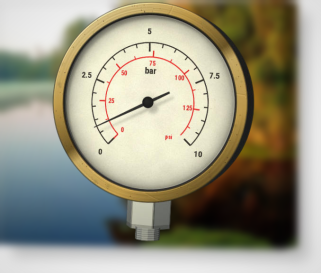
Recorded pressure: 0.75 bar
